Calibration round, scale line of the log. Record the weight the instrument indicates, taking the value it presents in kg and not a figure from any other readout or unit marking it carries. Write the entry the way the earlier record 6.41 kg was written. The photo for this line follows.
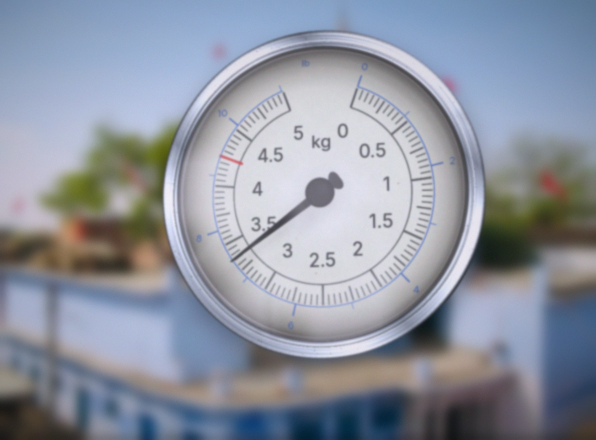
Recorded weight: 3.35 kg
